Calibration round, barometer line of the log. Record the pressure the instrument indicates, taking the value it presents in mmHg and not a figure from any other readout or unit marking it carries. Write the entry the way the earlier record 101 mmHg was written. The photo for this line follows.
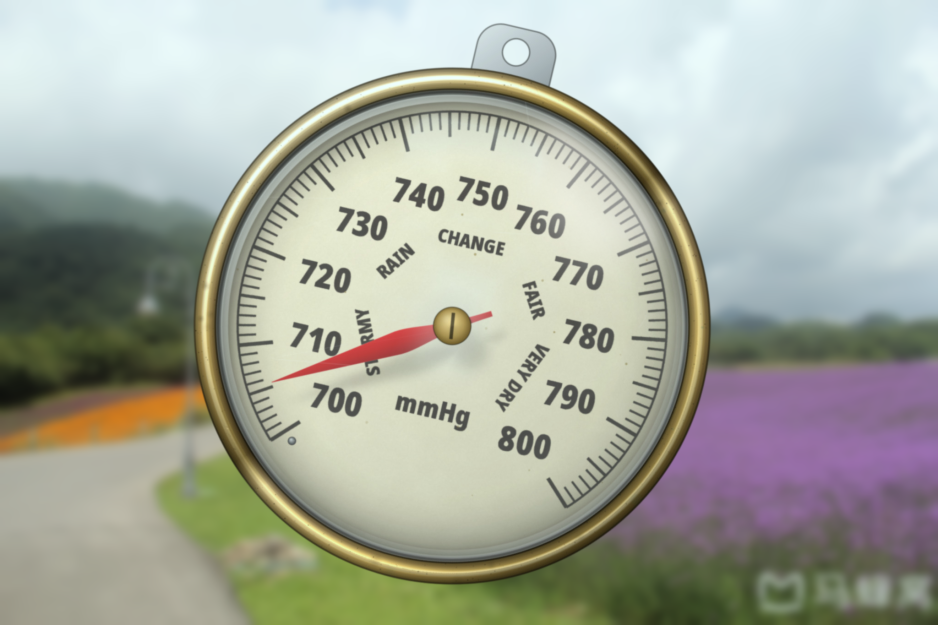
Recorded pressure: 705.5 mmHg
